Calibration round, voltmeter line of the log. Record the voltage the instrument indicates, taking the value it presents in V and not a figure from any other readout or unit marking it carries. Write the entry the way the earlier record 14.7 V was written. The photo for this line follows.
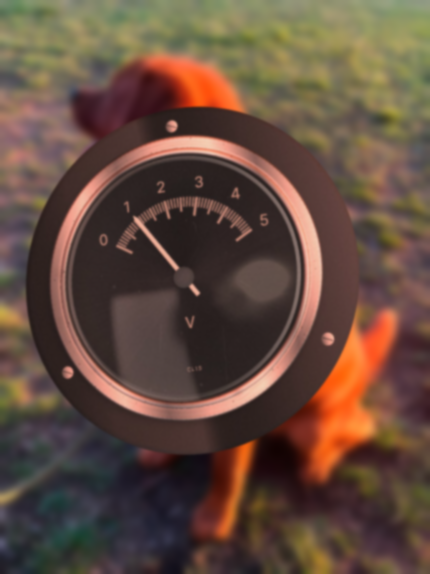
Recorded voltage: 1 V
